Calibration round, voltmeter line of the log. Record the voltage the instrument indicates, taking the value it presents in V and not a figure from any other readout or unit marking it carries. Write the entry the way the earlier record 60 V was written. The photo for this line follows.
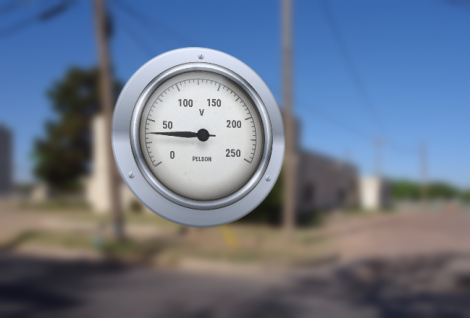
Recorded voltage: 35 V
